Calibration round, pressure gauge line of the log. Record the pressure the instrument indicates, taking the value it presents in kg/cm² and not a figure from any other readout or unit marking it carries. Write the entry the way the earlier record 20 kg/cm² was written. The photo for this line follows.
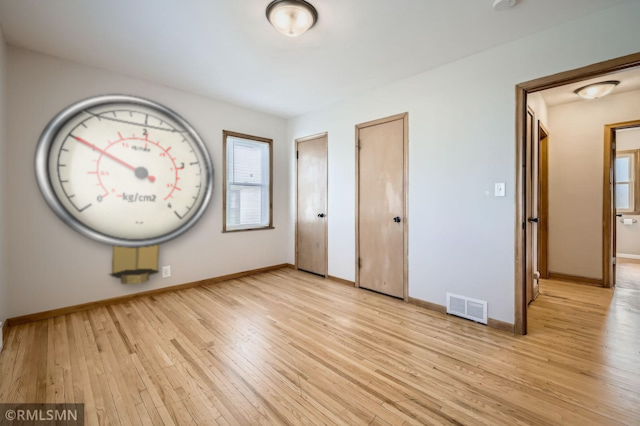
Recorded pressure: 1 kg/cm²
